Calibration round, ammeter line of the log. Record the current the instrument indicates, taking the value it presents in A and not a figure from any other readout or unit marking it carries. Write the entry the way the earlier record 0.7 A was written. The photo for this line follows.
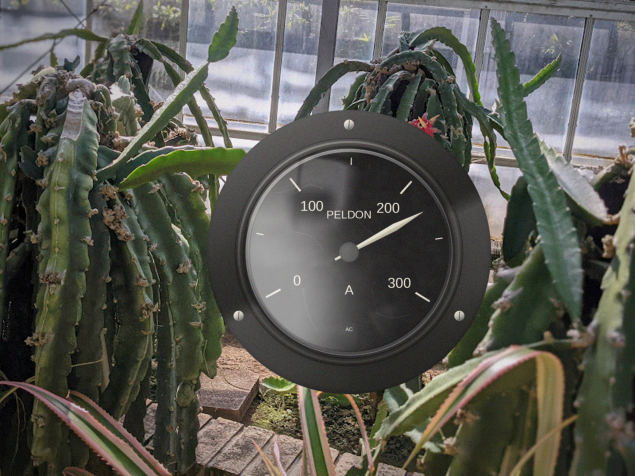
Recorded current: 225 A
